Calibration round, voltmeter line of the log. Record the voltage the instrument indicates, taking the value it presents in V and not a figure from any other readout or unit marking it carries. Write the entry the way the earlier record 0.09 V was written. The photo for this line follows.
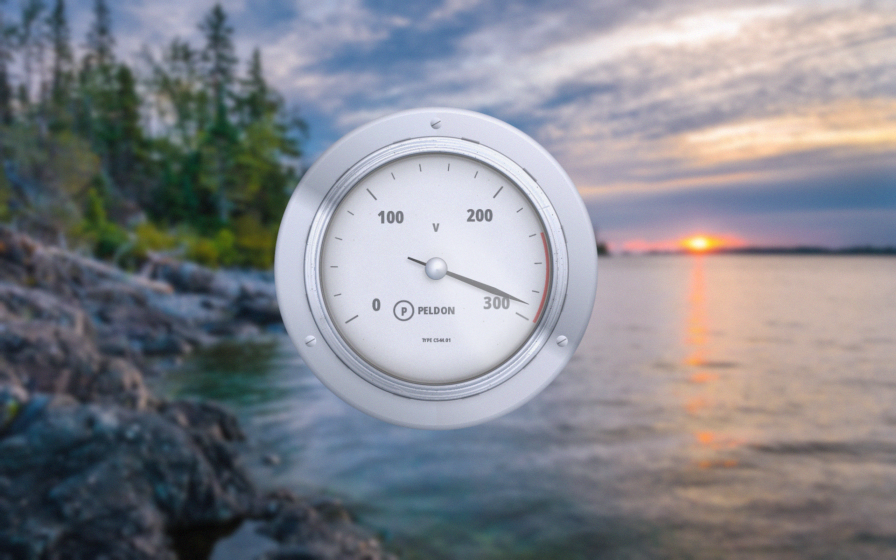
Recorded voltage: 290 V
